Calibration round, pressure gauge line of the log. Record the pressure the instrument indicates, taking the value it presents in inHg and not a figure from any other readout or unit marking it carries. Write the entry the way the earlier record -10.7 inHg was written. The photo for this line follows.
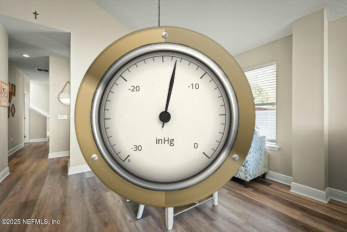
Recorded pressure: -13.5 inHg
